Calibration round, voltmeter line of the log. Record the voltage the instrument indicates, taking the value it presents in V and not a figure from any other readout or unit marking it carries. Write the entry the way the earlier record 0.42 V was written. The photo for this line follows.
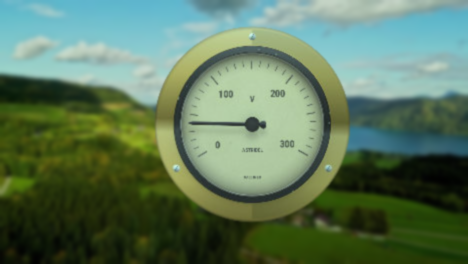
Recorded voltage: 40 V
